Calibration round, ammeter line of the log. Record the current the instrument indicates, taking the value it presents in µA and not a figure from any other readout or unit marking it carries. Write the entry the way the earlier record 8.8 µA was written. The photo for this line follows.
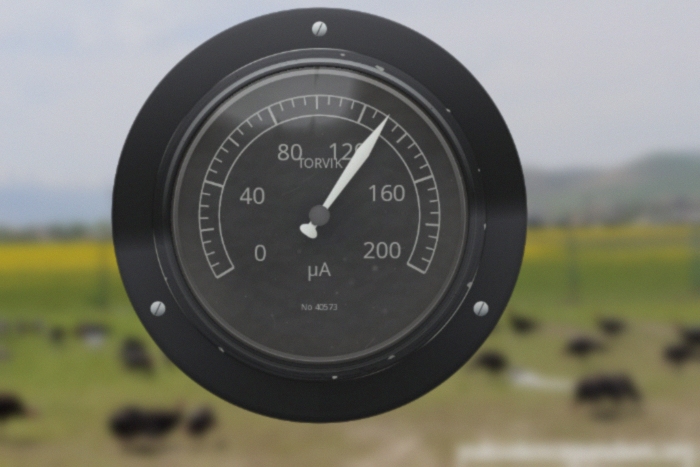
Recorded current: 130 µA
